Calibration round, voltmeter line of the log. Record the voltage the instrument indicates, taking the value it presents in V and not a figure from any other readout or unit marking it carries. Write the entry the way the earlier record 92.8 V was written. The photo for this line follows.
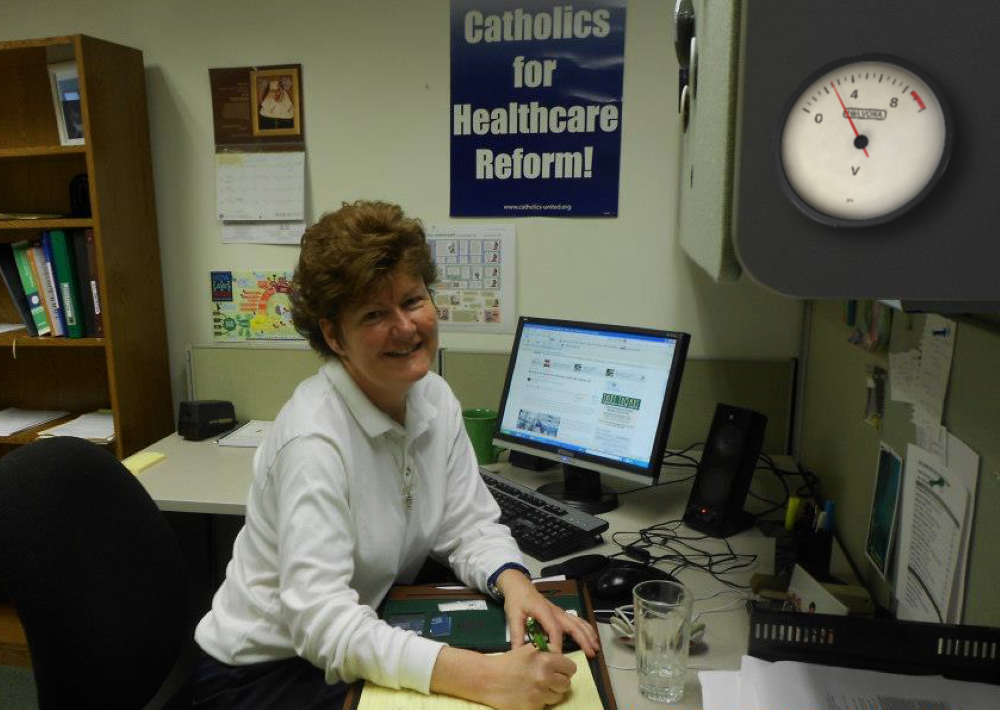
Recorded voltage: 2.5 V
